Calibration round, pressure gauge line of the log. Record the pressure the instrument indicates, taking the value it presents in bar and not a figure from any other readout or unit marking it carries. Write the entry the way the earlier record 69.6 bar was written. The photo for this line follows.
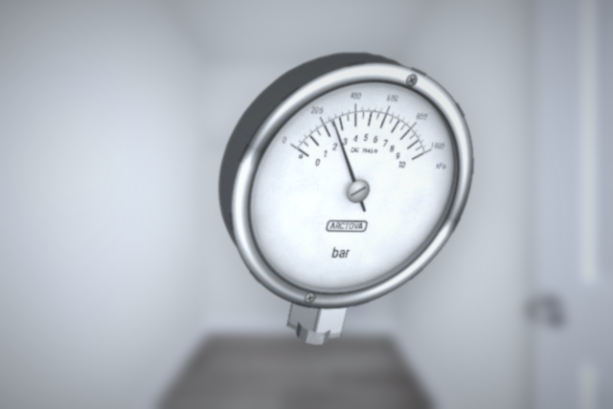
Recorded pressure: 2.5 bar
